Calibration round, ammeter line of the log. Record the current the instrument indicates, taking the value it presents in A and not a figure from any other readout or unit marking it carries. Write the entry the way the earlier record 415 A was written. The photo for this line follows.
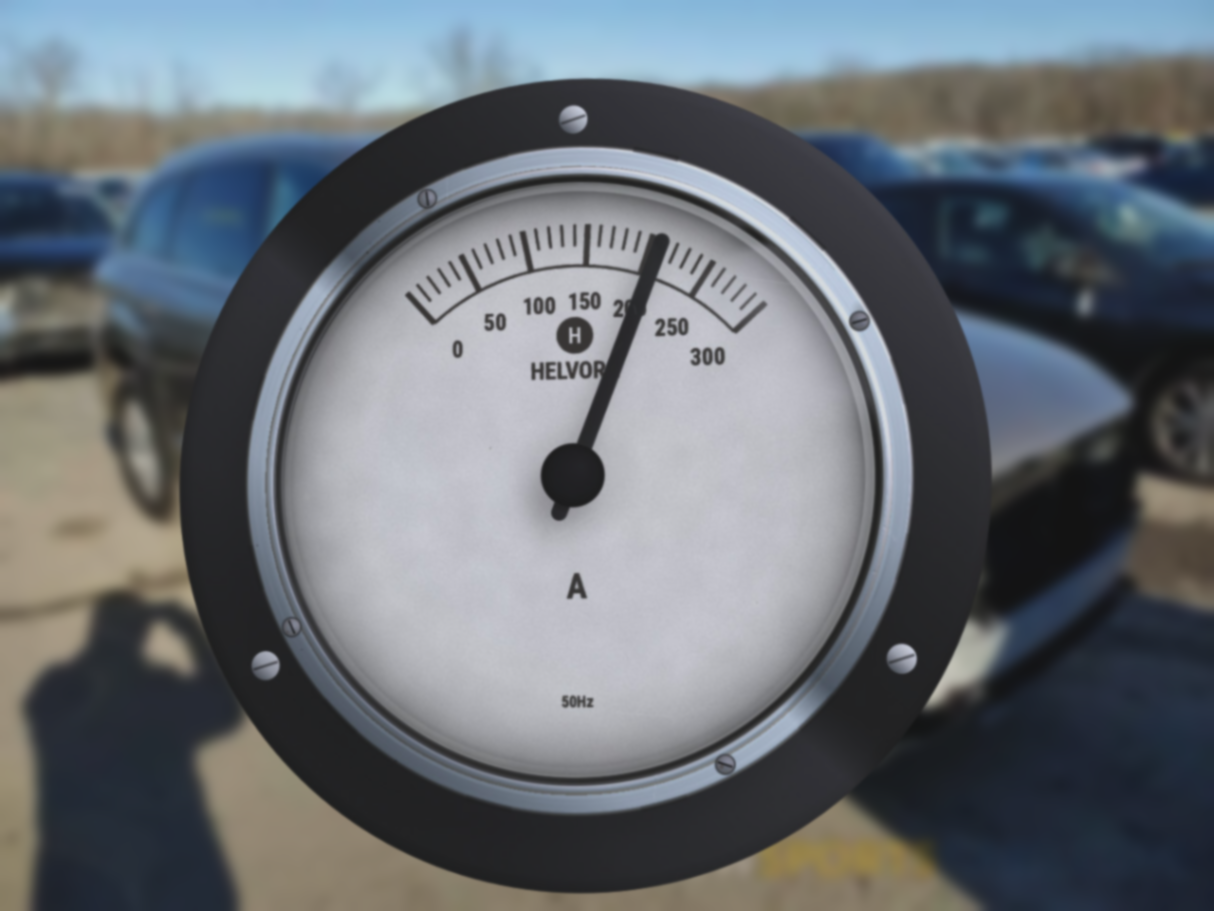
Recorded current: 210 A
